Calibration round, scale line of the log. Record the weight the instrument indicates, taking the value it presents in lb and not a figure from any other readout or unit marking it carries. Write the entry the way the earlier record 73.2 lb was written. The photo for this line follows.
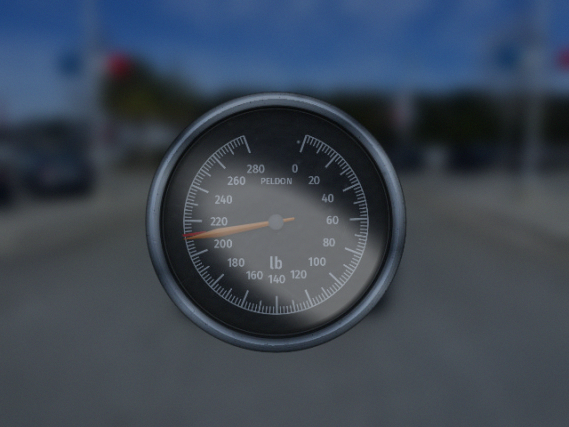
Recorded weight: 210 lb
